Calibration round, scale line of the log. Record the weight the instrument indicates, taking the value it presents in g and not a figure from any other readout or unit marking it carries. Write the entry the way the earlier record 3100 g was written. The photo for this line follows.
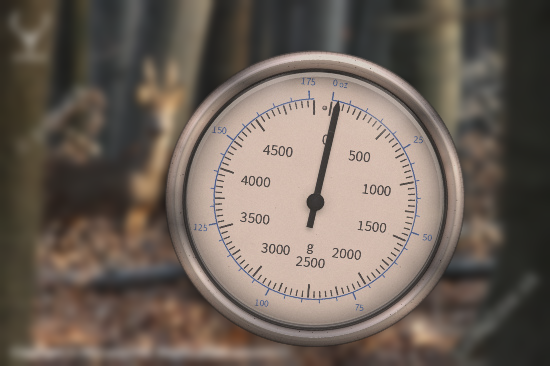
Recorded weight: 50 g
